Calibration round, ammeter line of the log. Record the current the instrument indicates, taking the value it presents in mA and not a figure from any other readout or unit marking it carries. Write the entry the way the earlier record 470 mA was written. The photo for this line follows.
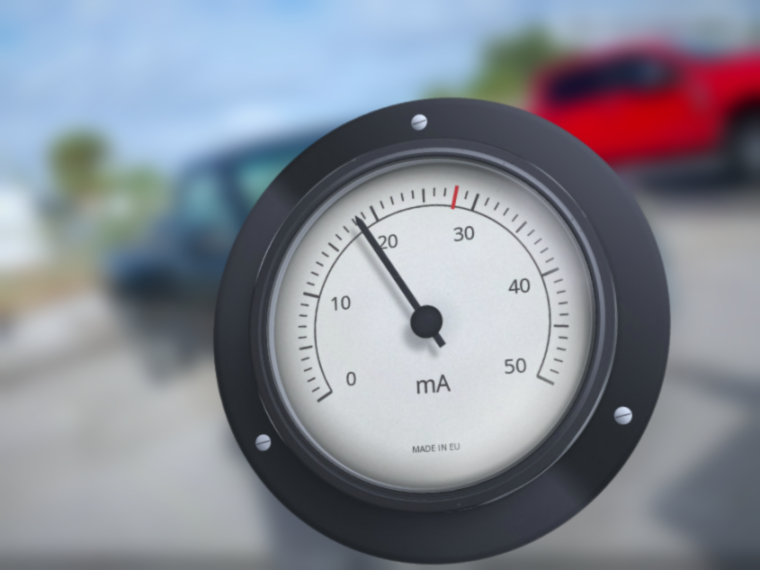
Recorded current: 18.5 mA
